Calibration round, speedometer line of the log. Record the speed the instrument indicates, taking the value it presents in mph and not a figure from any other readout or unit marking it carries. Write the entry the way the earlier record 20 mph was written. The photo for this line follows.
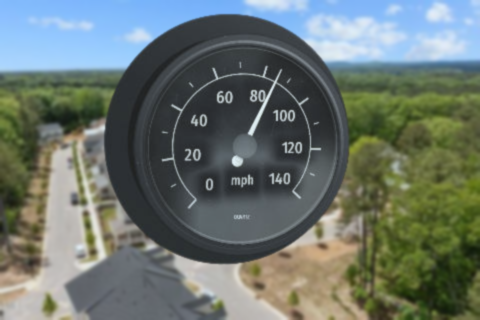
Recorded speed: 85 mph
